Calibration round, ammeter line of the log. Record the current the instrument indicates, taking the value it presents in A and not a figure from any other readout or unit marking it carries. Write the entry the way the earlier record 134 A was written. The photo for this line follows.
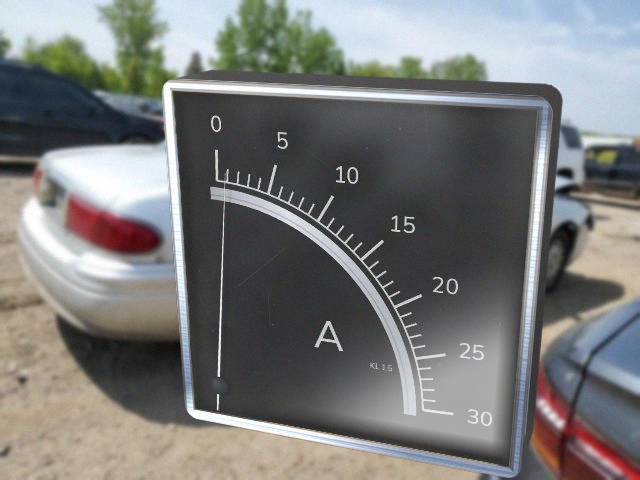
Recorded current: 1 A
